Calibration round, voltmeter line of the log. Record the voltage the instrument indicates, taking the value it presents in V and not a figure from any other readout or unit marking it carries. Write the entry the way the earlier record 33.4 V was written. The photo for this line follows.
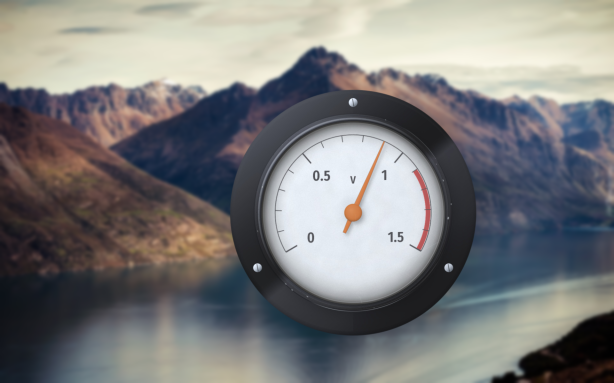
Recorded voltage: 0.9 V
